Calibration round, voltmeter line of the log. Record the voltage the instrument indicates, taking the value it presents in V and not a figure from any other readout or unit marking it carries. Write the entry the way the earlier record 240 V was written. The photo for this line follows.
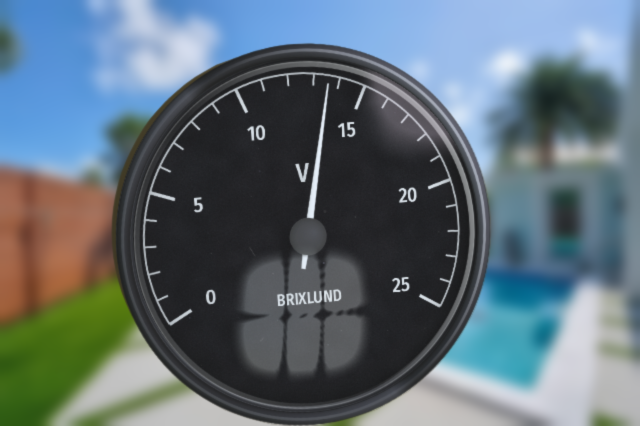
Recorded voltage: 13.5 V
